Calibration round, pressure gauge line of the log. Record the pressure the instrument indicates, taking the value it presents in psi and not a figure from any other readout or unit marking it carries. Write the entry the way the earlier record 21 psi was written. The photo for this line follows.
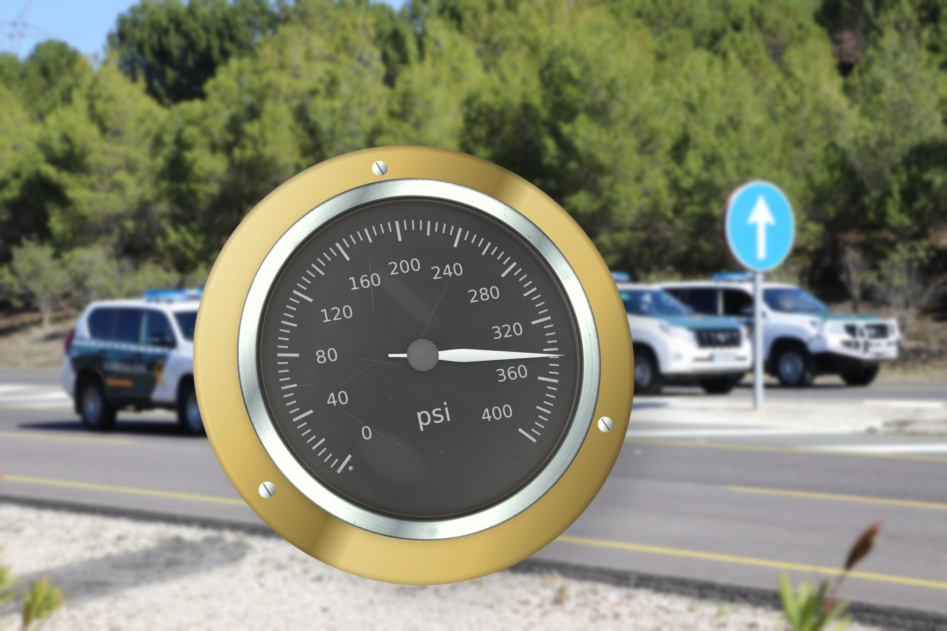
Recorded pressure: 345 psi
